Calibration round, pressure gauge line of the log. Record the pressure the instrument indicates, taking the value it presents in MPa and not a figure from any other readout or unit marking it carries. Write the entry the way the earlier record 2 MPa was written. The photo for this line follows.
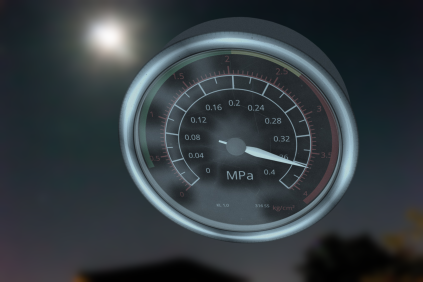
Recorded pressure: 0.36 MPa
